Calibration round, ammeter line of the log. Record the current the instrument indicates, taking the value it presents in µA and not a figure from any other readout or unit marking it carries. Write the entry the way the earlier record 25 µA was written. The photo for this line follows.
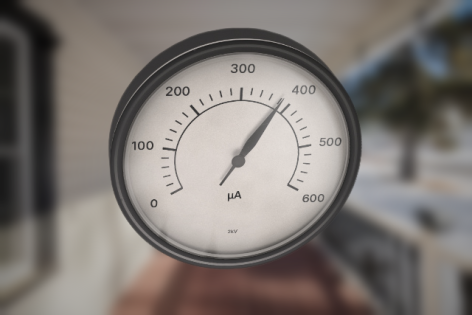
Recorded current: 380 µA
